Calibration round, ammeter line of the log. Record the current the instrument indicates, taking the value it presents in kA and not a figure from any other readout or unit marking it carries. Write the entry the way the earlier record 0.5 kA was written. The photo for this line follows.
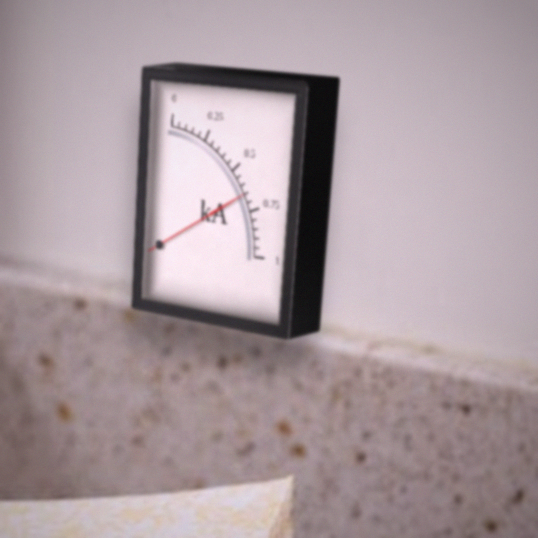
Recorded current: 0.65 kA
